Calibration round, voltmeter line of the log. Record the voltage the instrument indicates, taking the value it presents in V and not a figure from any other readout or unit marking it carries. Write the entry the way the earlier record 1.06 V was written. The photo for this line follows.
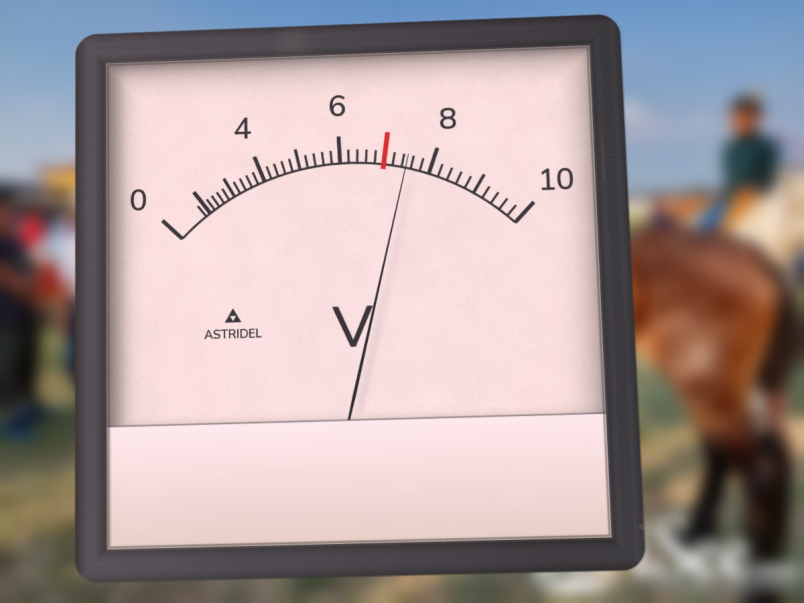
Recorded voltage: 7.5 V
